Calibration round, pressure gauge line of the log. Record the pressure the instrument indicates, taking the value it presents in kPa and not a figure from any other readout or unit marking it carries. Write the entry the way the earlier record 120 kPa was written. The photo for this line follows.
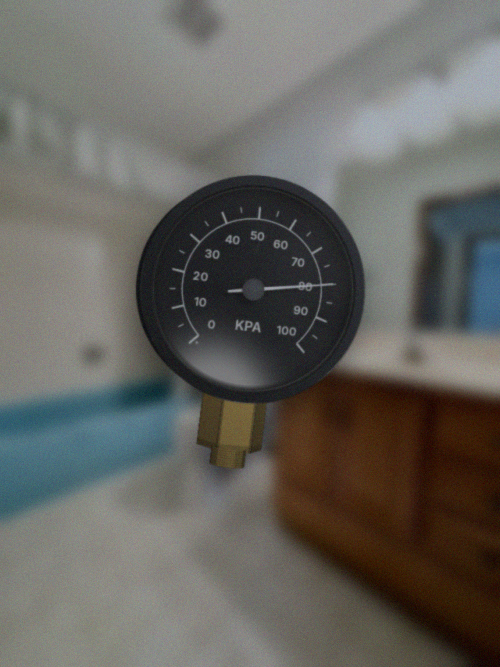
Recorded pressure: 80 kPa
